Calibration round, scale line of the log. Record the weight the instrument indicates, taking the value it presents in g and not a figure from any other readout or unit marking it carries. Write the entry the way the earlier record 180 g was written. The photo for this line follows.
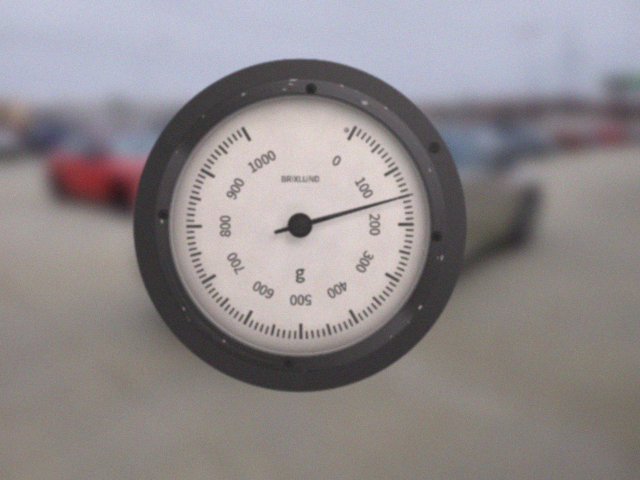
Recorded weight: 150 g
